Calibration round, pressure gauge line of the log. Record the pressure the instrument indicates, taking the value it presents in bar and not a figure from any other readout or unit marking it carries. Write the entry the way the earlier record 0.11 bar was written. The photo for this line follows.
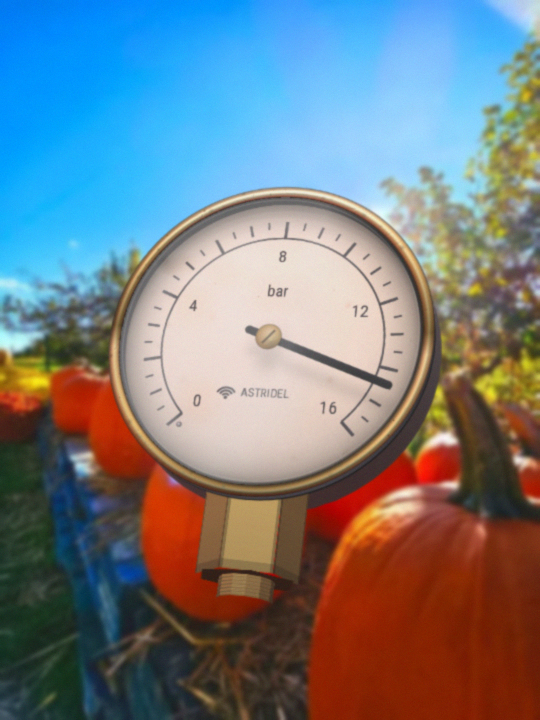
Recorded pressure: 14.5 bar
